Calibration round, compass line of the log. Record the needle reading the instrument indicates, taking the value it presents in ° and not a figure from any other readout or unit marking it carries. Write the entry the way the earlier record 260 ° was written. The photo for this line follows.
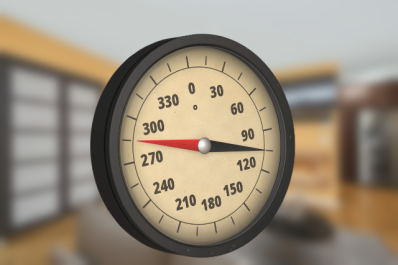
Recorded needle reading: 285 °
